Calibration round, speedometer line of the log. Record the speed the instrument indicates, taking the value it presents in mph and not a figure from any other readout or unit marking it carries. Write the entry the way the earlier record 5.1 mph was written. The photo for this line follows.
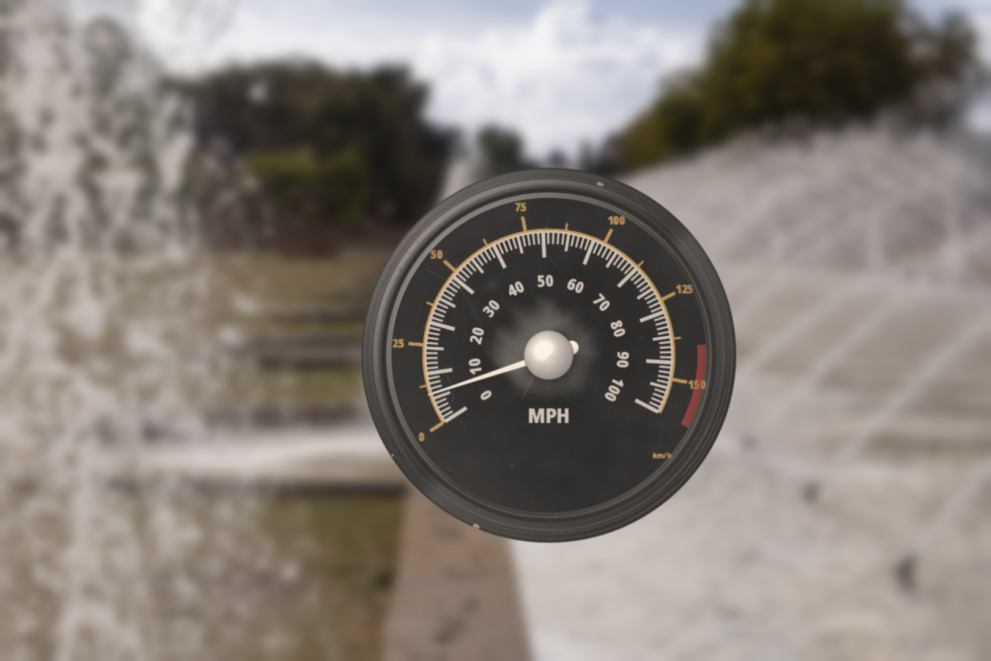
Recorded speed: 6 mph
